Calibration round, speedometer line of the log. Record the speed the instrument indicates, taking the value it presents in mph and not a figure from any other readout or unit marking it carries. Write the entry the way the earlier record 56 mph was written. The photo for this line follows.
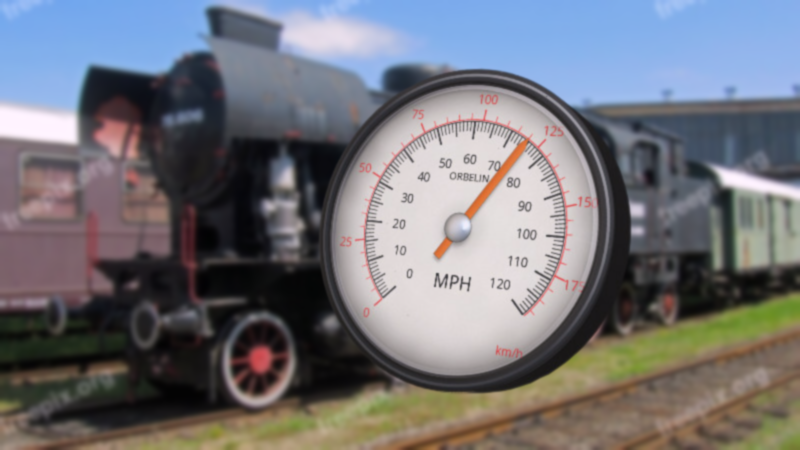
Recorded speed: 75 mph
